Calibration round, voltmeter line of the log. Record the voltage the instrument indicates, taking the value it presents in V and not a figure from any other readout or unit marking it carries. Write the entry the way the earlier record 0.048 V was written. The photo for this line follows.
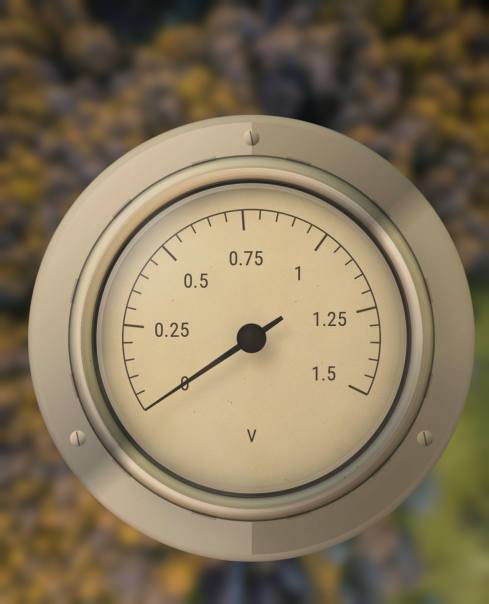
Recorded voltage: 0 V
